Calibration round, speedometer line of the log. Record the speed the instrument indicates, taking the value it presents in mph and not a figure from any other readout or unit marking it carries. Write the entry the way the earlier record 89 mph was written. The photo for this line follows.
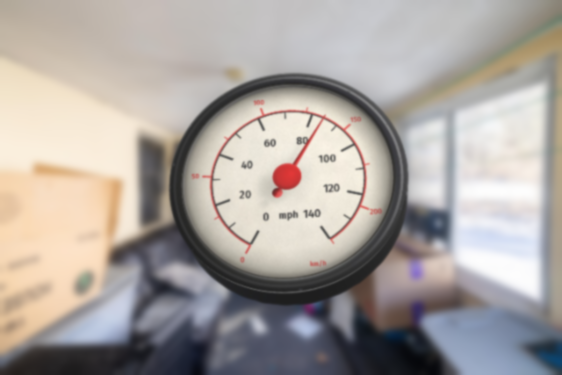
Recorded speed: 85 mph
